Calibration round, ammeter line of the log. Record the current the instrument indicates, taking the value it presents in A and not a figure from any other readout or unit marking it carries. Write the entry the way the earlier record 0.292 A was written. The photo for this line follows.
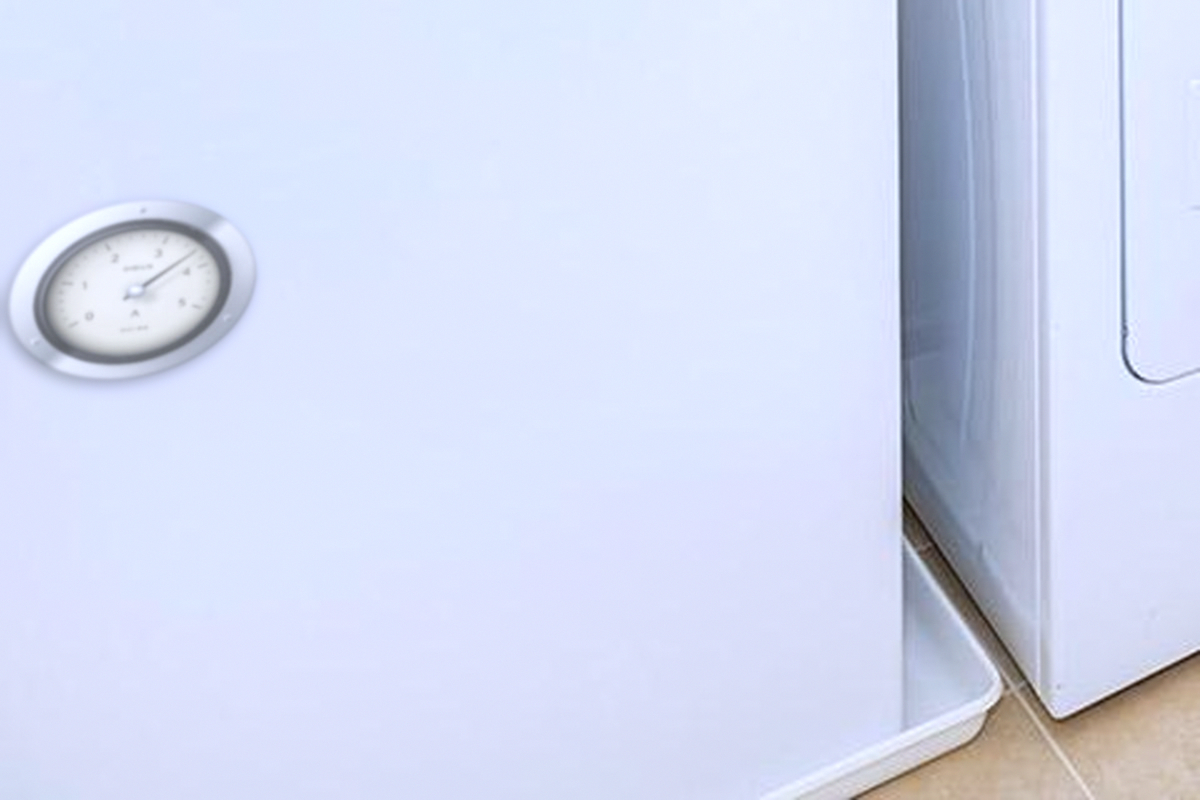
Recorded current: 3.6 A
